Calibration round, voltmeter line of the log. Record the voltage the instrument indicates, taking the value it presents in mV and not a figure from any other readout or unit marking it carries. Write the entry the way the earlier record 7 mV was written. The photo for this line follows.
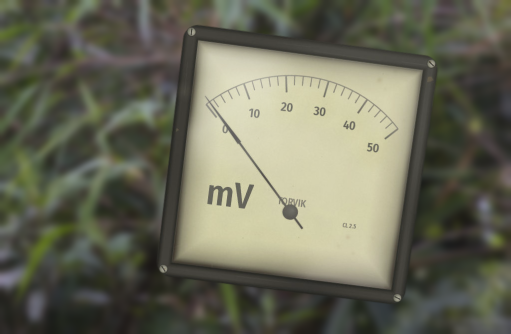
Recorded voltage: 1 mV
